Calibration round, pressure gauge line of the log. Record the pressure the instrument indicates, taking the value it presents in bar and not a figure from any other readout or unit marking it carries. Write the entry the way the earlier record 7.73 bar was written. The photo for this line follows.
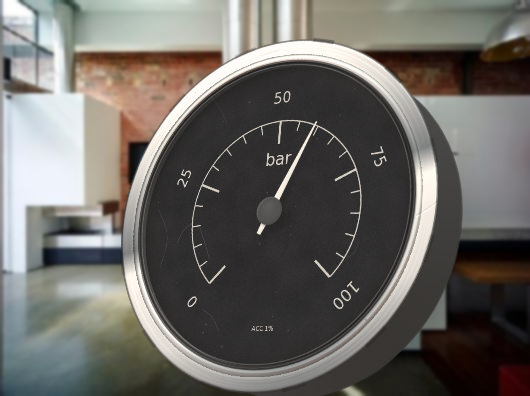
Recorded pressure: 60 bar
